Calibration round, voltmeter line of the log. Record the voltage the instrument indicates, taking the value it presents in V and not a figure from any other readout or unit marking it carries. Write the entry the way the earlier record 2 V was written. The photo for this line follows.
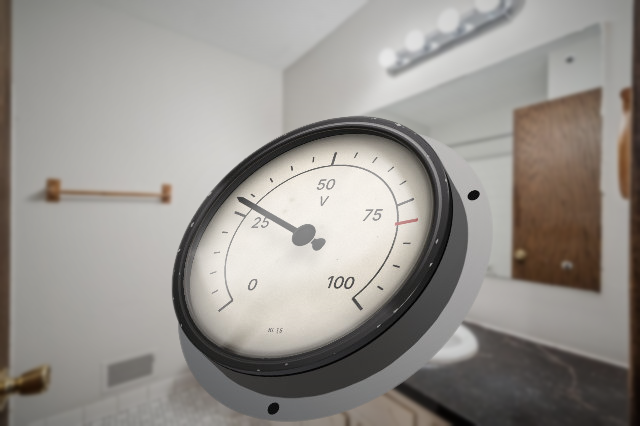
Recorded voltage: 27.5 V
